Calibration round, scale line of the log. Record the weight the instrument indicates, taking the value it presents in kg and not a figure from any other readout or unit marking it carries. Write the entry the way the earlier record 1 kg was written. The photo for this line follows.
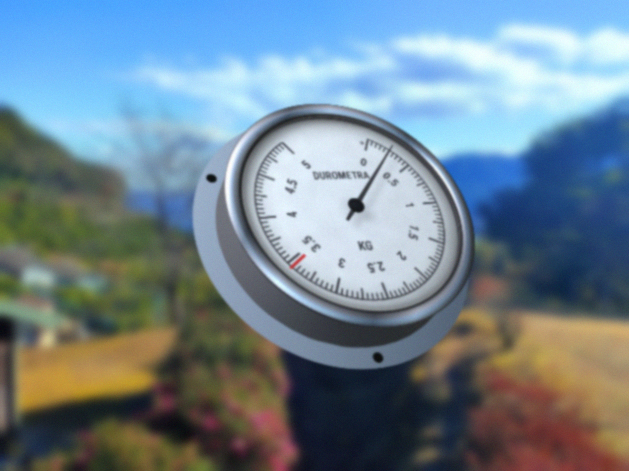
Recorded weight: 0.25 kg
